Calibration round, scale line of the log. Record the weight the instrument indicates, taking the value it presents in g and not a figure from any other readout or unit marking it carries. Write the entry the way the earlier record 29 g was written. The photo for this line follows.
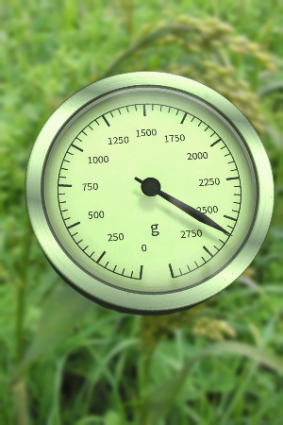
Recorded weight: 2600 g
